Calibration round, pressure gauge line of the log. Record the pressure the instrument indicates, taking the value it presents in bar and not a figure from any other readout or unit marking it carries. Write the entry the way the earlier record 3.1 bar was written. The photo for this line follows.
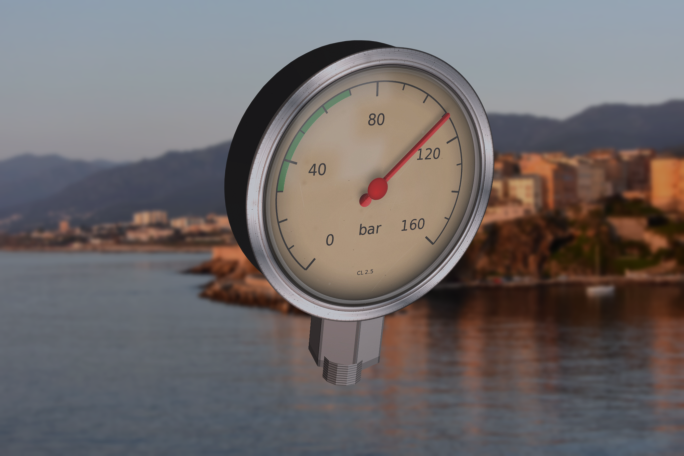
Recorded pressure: 110 bar
